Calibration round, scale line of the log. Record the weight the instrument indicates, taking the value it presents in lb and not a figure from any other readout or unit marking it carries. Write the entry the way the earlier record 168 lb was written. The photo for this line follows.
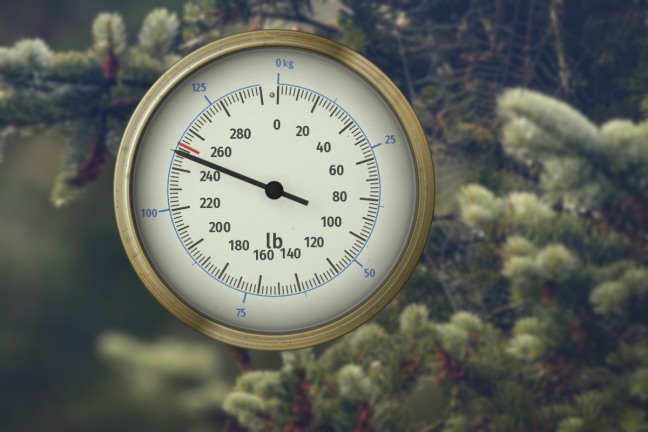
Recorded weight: 248 lb
